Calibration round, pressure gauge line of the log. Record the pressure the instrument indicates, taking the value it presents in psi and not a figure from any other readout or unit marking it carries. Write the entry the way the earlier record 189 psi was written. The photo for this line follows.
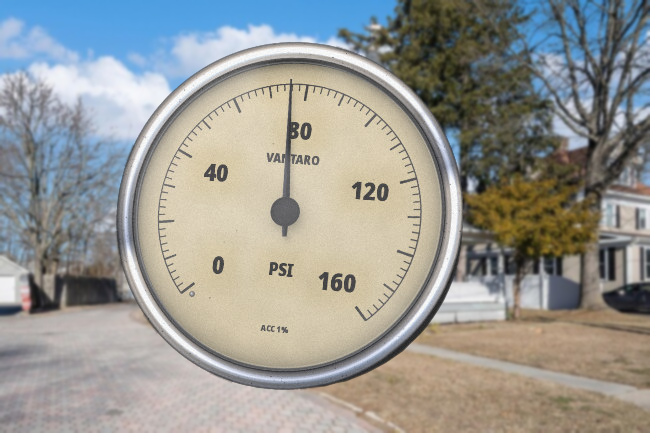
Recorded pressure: 76 psi
